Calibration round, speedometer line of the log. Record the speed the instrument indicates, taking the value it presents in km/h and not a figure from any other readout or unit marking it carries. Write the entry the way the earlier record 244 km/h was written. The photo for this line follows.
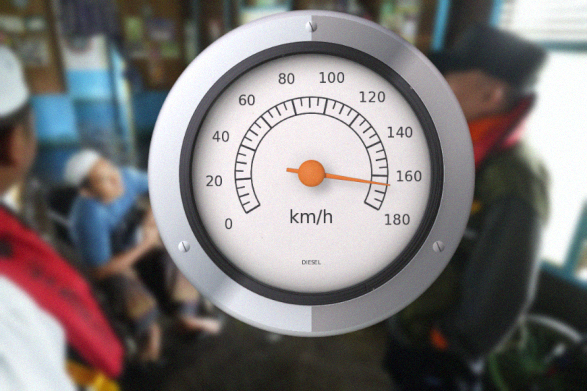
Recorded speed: 165 km/h
